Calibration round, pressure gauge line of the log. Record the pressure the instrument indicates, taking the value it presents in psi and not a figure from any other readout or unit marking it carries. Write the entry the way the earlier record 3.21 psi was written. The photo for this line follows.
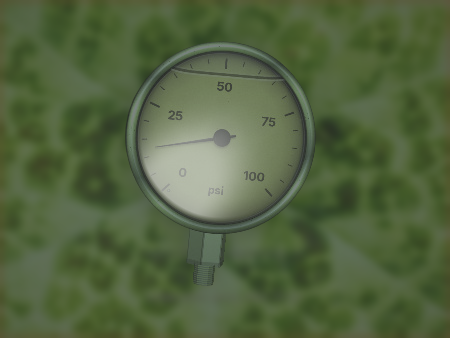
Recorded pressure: 12.5 psi
